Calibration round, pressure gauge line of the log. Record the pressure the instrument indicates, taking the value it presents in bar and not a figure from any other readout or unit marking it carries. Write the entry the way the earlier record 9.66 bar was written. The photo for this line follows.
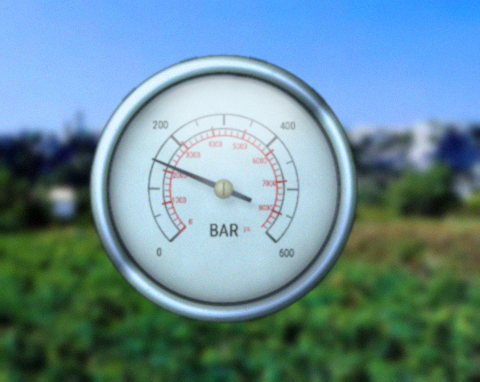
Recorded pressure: 150 bar
